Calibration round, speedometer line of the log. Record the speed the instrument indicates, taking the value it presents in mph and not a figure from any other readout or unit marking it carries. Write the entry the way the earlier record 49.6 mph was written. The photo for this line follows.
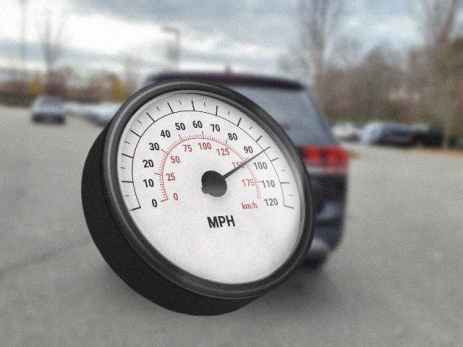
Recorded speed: 95 mph
